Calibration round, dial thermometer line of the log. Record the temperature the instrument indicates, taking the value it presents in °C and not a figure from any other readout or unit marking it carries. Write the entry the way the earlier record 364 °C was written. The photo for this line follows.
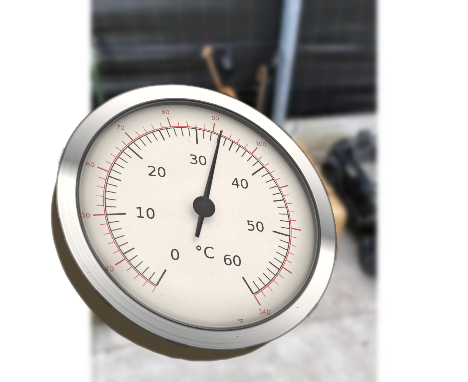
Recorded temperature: 33 °C
